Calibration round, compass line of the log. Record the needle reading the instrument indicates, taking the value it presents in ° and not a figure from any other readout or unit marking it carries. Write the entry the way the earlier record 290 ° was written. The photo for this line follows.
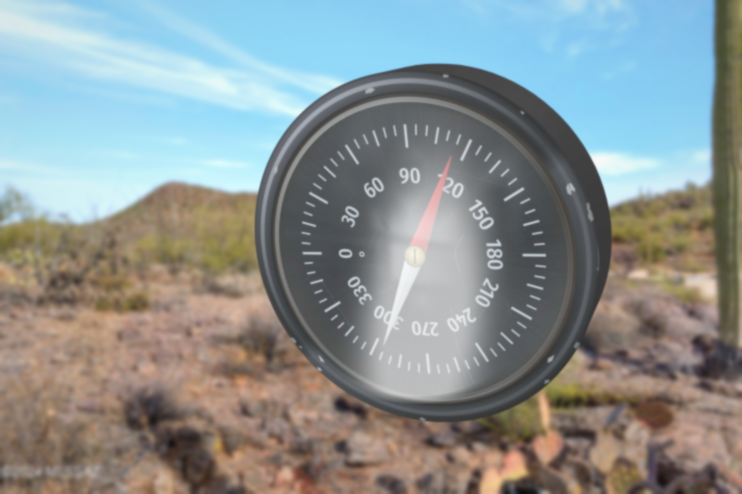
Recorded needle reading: 115 °
